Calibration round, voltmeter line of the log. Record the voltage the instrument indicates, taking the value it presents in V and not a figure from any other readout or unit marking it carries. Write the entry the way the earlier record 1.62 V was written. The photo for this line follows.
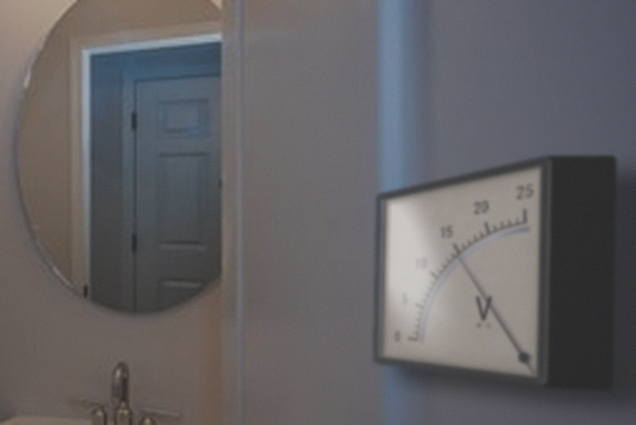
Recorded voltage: 15 V
